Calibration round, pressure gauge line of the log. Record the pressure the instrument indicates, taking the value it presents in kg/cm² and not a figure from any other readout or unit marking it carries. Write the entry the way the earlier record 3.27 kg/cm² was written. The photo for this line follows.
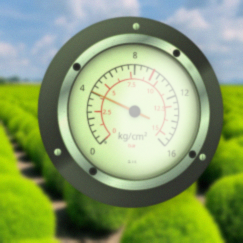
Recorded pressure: 4 kg/cm²
